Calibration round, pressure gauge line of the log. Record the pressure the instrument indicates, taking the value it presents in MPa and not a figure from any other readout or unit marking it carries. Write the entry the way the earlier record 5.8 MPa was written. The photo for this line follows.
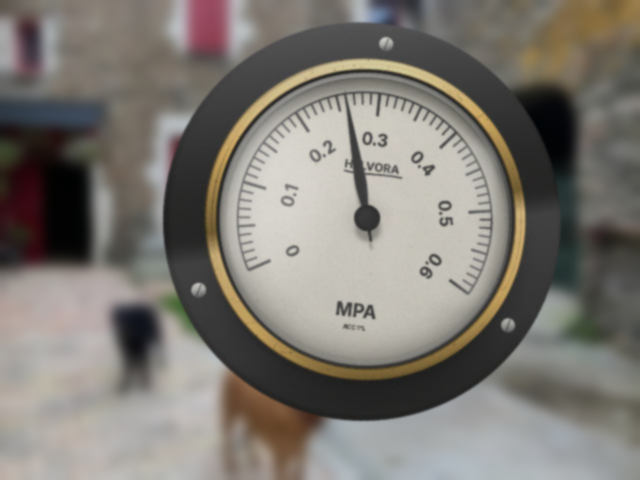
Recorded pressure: 0.26 MPa
